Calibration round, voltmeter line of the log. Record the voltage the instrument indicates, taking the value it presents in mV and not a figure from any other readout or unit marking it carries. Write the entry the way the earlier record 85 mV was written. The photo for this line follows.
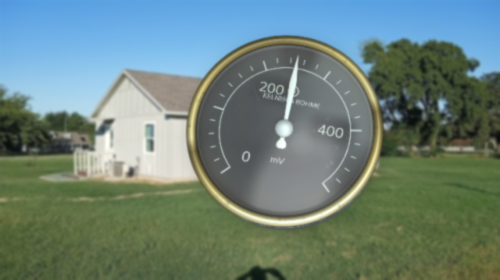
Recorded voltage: 250 mV
